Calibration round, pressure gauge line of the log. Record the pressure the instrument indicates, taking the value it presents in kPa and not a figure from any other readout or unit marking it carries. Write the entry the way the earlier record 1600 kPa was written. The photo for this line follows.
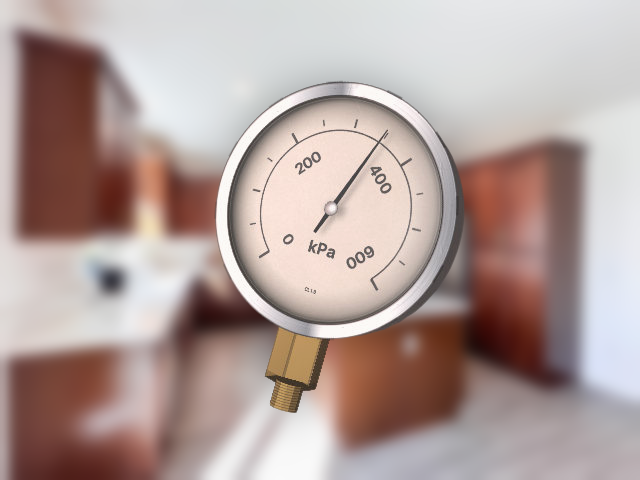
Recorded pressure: 350 kPa
